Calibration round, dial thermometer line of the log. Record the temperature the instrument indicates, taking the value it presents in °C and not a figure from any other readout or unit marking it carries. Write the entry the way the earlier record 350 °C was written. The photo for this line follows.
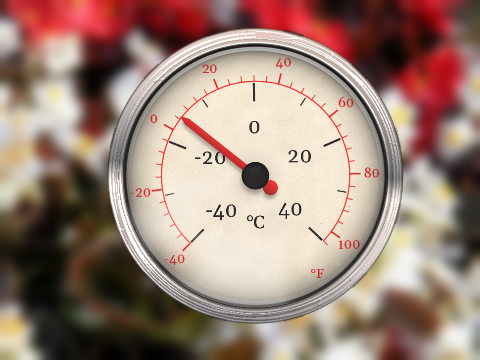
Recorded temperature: -15 °C
